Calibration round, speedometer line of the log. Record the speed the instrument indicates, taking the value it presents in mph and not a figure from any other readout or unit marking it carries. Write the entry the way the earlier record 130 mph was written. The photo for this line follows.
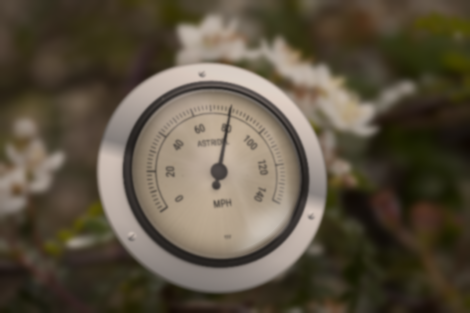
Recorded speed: 80 mph
